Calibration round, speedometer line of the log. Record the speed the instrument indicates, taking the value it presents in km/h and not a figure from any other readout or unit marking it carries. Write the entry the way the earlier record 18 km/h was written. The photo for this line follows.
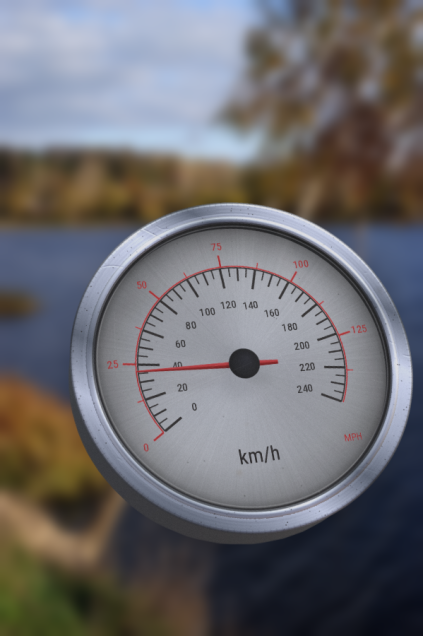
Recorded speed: 35 km/h
